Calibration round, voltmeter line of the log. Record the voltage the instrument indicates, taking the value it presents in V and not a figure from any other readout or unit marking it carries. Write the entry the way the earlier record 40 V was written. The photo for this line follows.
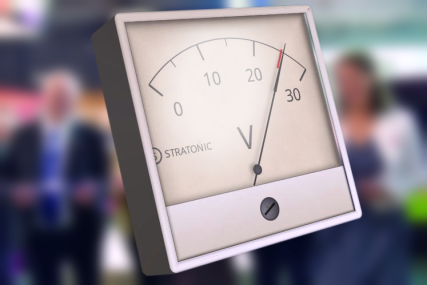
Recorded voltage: 25 V
